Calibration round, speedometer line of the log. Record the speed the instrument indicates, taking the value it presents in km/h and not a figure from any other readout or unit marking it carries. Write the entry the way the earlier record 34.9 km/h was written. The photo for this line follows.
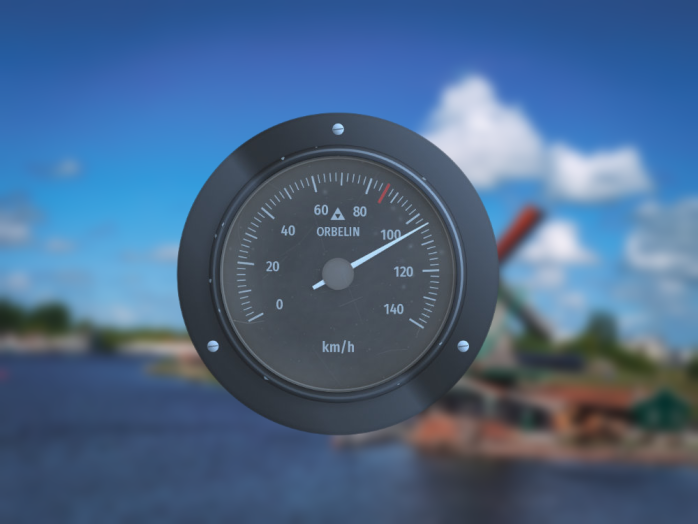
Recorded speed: 104 km/h
